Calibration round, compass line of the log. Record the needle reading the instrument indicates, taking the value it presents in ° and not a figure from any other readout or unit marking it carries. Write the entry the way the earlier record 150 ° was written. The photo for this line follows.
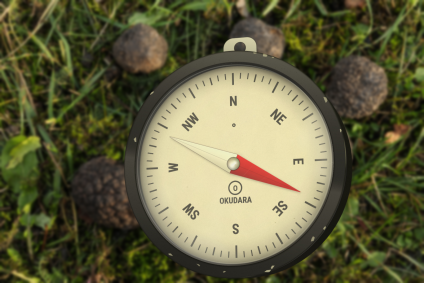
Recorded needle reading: 115 °
